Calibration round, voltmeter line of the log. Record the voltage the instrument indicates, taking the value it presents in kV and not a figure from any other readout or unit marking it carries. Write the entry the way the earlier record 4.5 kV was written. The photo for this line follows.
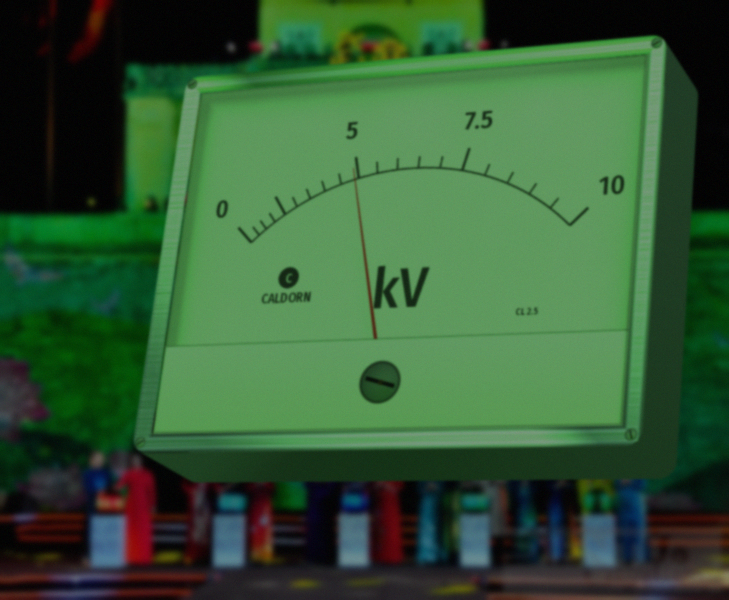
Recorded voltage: 5 kV
